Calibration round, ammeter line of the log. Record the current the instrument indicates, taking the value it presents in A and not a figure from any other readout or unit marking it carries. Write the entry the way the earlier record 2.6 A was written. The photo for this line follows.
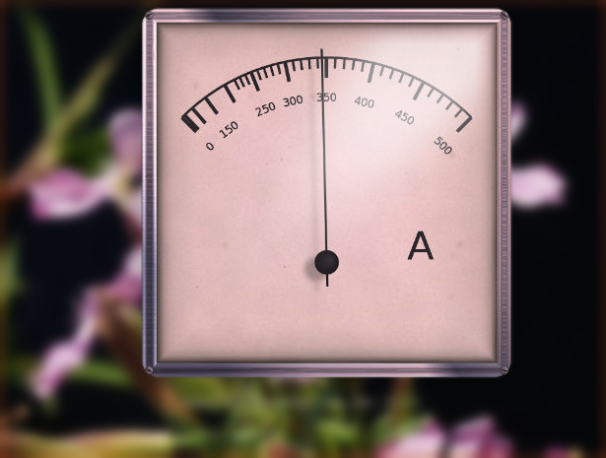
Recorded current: 345 A
